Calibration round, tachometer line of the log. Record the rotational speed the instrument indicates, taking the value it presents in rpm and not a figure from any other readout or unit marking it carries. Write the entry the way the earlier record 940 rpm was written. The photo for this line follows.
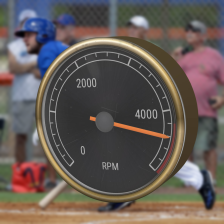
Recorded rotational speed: 4400 rpm
